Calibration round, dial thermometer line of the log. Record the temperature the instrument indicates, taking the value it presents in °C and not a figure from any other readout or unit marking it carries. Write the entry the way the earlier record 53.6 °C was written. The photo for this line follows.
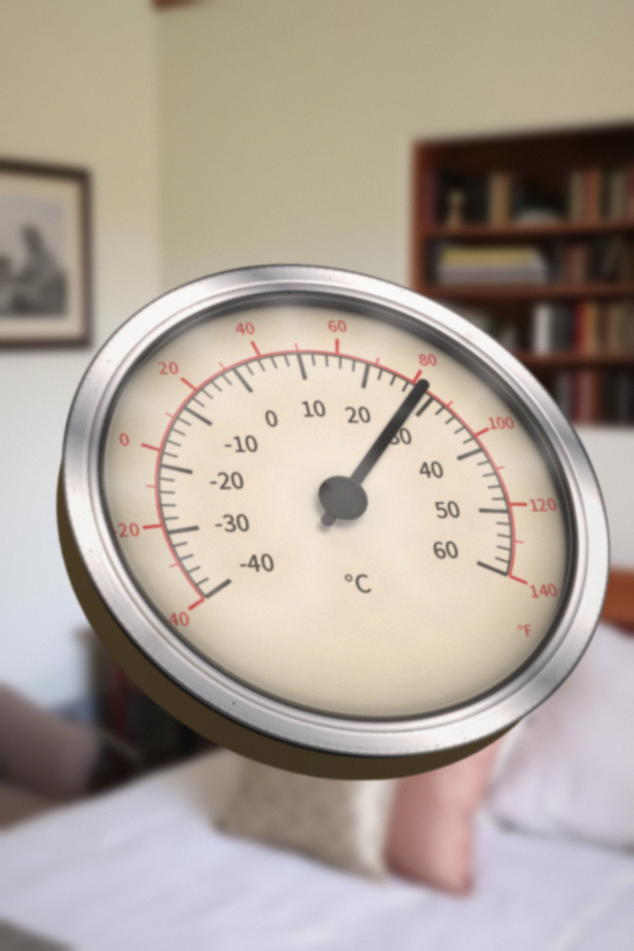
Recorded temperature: 28 °C
